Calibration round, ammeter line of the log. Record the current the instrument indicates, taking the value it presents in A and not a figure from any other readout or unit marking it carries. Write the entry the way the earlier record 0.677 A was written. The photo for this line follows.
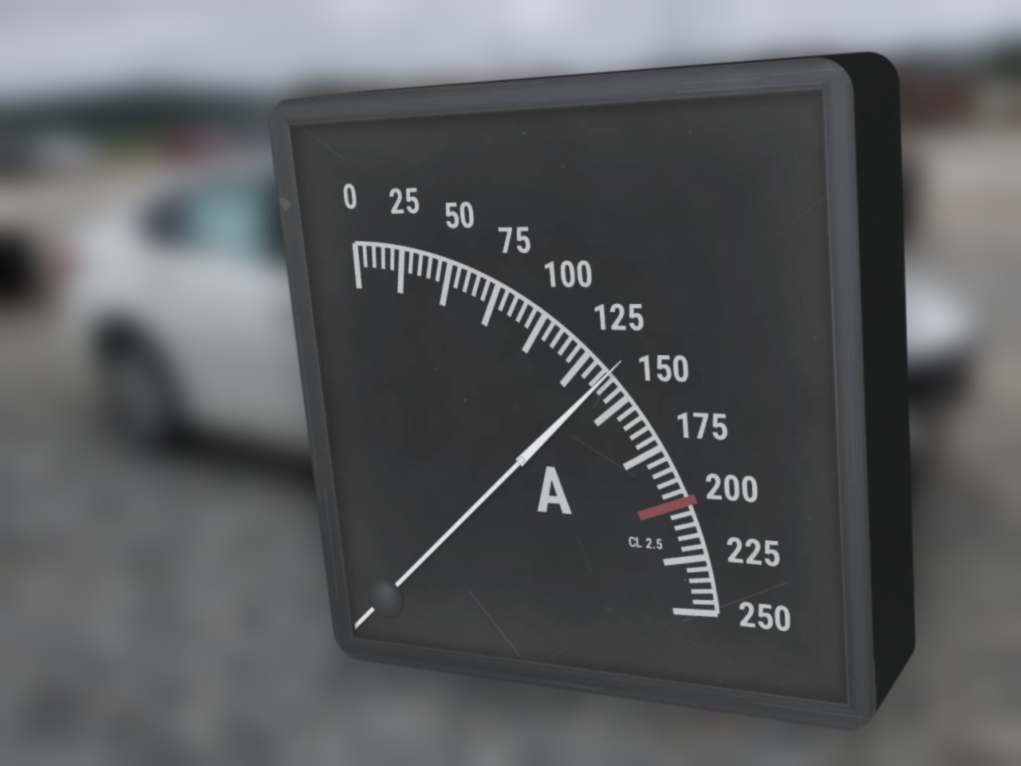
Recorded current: 137.5 A
